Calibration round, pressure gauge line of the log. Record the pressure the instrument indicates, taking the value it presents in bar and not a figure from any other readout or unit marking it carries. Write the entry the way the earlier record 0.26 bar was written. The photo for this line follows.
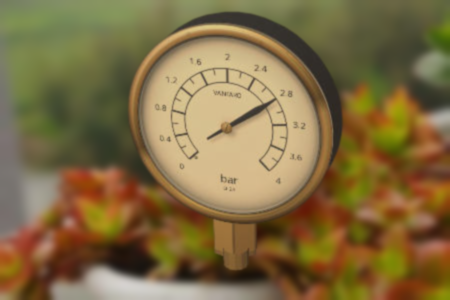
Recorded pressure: 2.8 bar
